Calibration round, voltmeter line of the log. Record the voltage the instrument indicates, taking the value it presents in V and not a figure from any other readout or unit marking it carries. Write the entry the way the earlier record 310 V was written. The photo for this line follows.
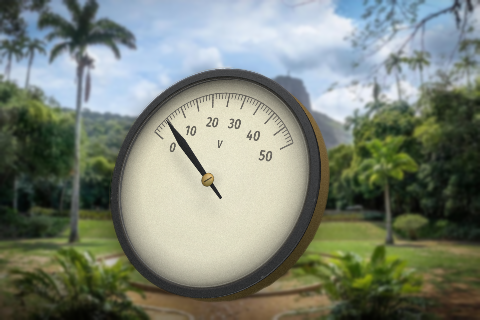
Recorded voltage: 5 V
